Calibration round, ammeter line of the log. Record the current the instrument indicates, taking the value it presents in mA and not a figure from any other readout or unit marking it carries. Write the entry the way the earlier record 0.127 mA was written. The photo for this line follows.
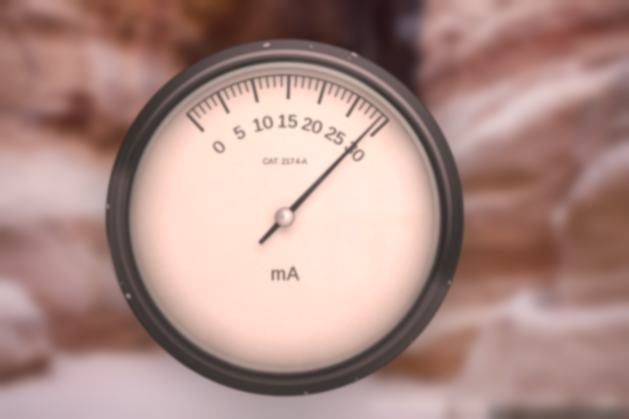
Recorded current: 29 mA
